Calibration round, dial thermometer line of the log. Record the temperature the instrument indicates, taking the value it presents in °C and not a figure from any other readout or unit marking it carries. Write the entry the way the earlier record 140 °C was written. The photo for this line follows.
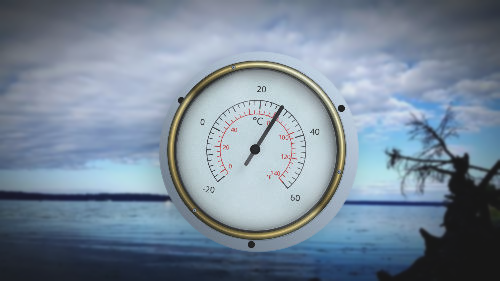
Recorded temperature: 28 °C
